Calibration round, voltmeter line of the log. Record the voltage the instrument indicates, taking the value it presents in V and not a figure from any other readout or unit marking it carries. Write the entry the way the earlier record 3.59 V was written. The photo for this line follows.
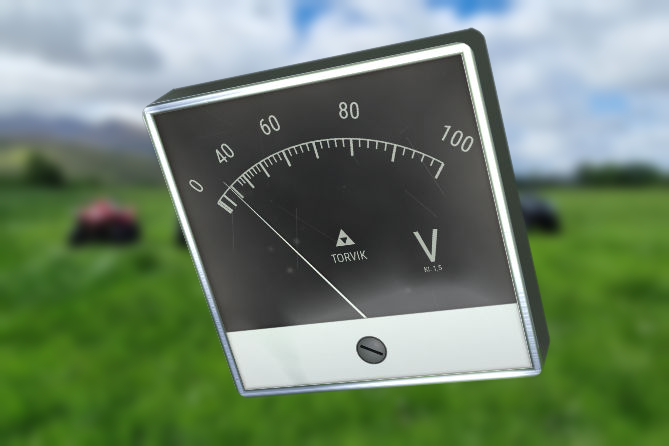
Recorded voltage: 30 V
